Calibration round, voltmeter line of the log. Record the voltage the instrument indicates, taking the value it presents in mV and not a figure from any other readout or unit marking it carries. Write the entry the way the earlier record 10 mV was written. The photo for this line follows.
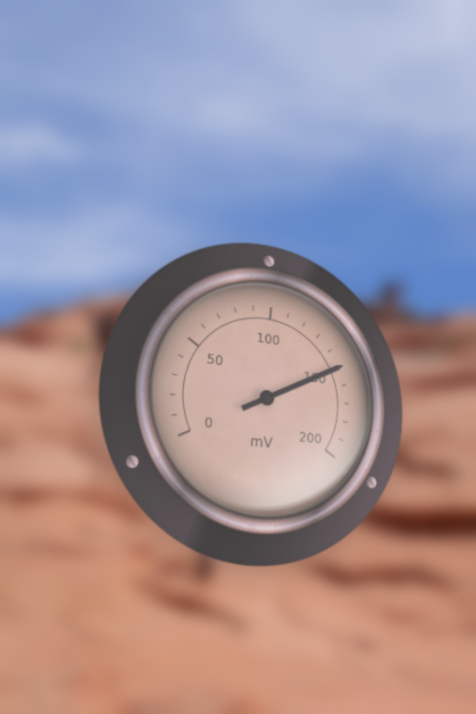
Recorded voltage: 150 mV
